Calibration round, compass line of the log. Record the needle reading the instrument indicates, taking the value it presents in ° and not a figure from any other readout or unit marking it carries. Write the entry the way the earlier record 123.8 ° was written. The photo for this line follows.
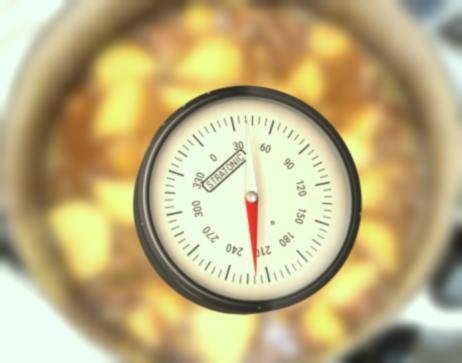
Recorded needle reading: 220 °
